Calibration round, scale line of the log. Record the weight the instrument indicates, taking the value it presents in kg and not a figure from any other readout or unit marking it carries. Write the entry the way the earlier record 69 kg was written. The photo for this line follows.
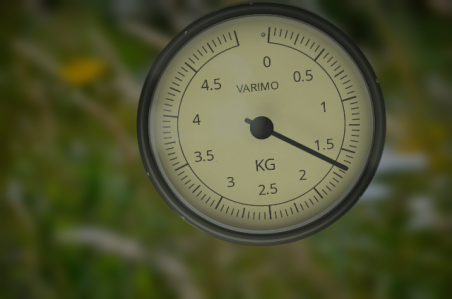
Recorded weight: 1.65 kg
